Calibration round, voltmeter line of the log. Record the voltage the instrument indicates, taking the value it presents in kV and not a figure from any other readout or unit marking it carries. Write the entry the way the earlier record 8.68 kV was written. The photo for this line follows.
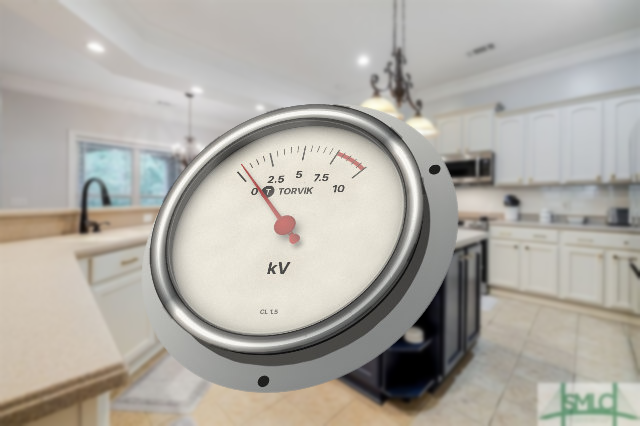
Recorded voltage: 0.5 kV
